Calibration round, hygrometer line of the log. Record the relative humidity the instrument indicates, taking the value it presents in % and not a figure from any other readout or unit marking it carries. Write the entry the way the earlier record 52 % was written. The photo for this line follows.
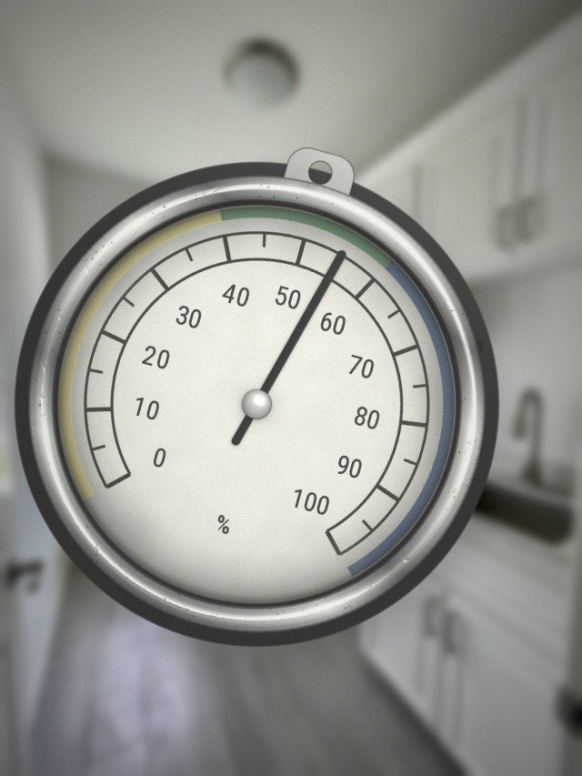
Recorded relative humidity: 55 %
